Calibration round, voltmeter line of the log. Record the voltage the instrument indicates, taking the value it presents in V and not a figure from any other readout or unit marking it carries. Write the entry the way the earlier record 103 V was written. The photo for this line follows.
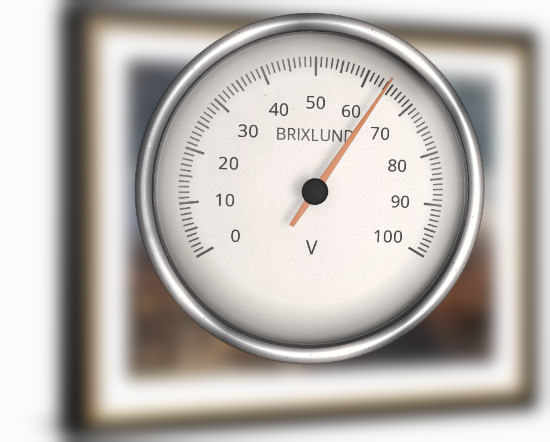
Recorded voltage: 64 V
